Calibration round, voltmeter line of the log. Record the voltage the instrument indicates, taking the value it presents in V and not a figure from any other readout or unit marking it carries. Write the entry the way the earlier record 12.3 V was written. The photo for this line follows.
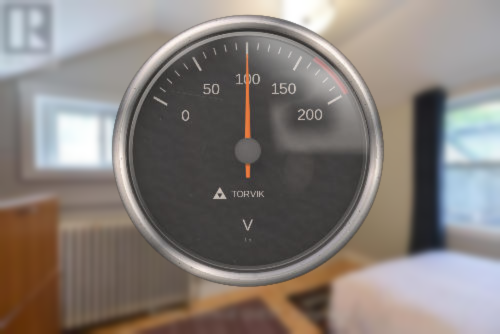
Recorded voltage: 100 V
